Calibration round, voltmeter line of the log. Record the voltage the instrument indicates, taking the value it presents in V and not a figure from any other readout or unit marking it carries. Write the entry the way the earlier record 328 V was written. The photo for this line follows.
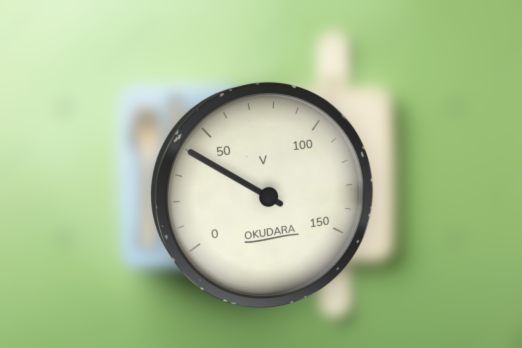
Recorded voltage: 40 V
